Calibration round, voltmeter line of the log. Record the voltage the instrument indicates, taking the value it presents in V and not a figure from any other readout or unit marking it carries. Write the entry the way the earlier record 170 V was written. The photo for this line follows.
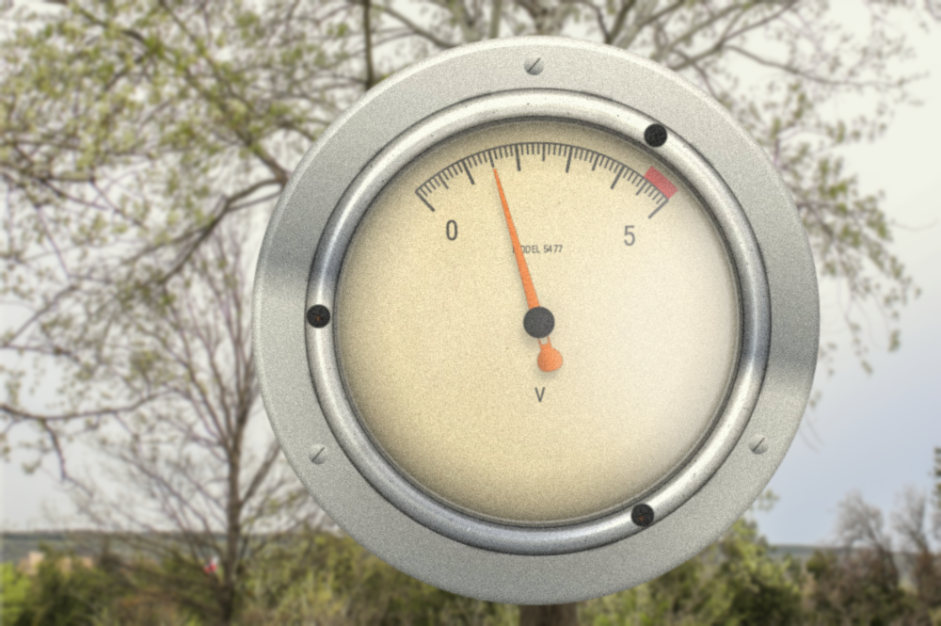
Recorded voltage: 1.5 V
